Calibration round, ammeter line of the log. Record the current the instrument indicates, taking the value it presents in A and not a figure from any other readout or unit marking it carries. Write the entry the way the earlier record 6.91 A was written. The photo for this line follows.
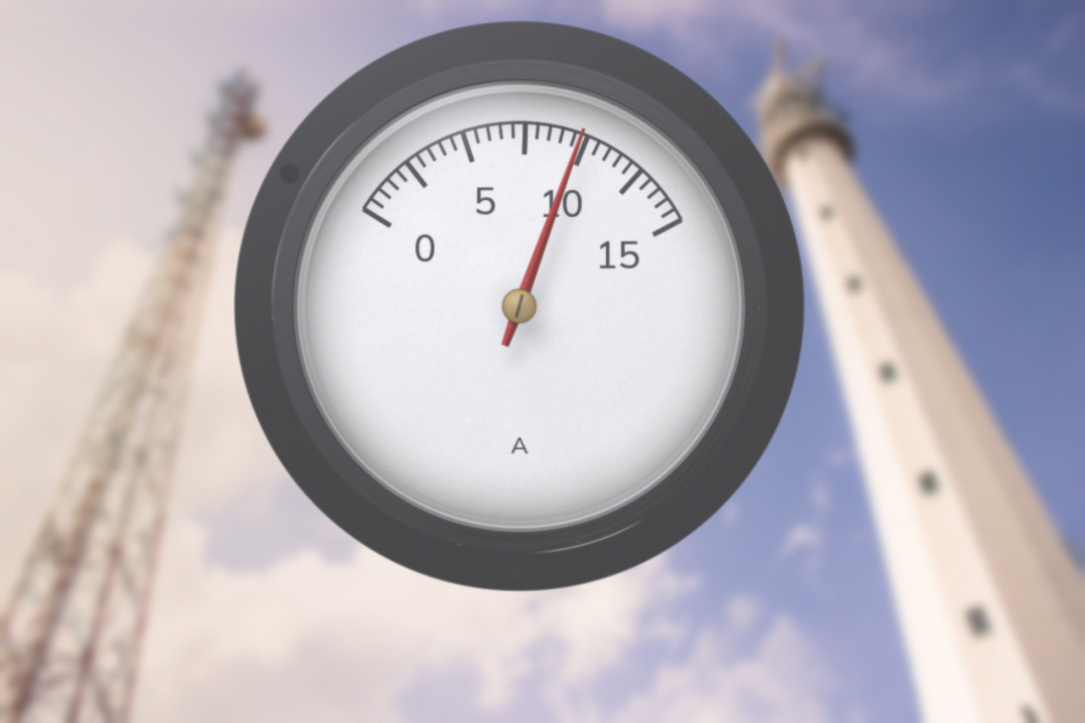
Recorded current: 9.75 A
